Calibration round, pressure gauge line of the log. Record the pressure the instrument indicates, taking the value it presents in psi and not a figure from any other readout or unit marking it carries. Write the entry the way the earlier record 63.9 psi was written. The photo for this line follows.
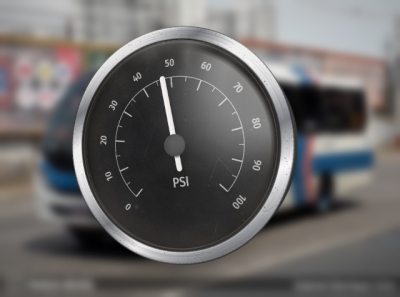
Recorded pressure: 47.5 psi
